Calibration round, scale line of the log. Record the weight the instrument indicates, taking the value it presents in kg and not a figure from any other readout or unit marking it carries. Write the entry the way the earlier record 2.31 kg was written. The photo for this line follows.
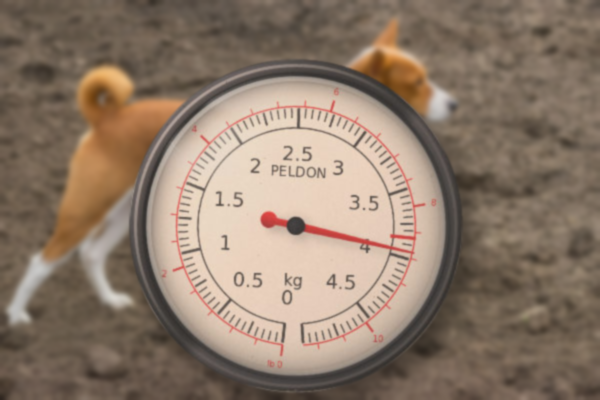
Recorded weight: 3.95 kg
